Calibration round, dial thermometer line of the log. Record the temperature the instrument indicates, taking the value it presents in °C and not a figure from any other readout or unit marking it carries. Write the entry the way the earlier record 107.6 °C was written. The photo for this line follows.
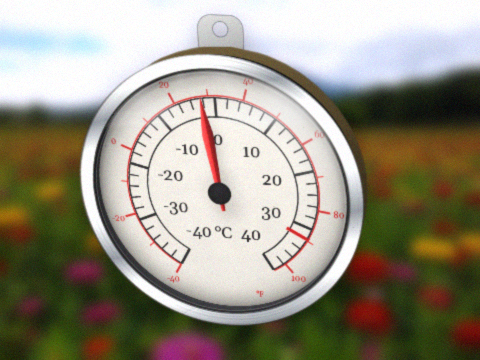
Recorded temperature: -2 °C
